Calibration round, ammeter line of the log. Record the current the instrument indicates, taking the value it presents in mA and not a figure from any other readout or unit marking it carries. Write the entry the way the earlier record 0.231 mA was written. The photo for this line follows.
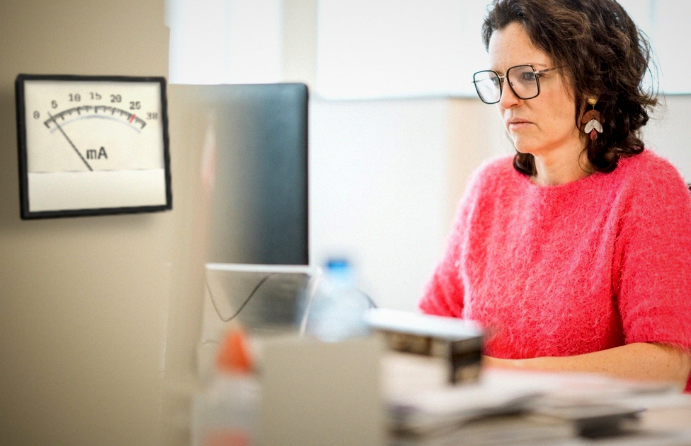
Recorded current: 2.5 mA
